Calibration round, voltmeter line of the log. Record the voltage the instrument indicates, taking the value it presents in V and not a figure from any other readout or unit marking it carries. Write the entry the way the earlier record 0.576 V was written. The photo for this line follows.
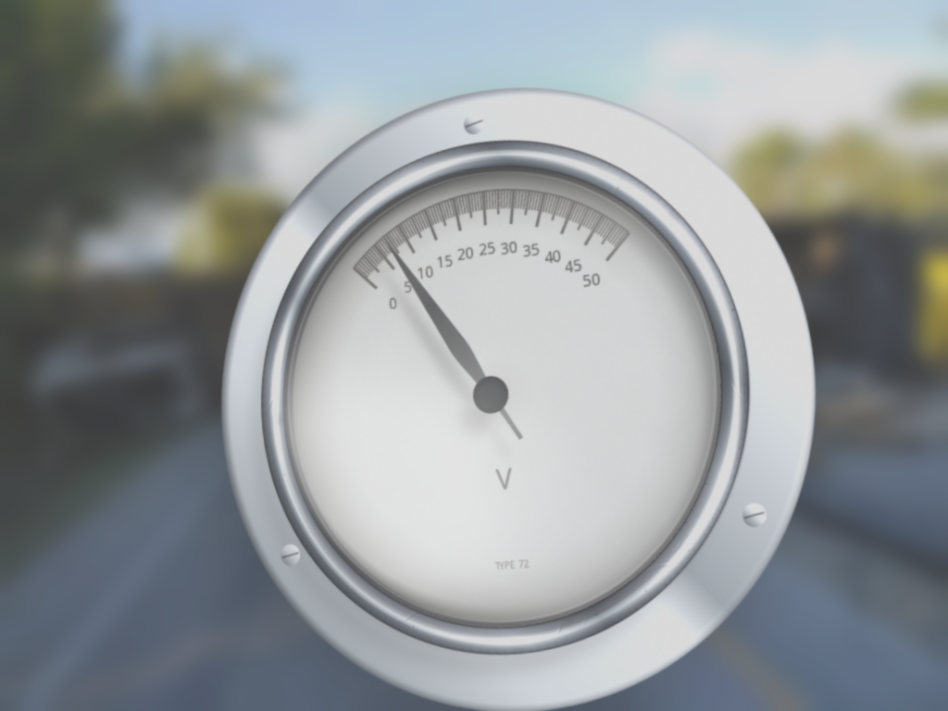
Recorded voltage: 7.5 V
